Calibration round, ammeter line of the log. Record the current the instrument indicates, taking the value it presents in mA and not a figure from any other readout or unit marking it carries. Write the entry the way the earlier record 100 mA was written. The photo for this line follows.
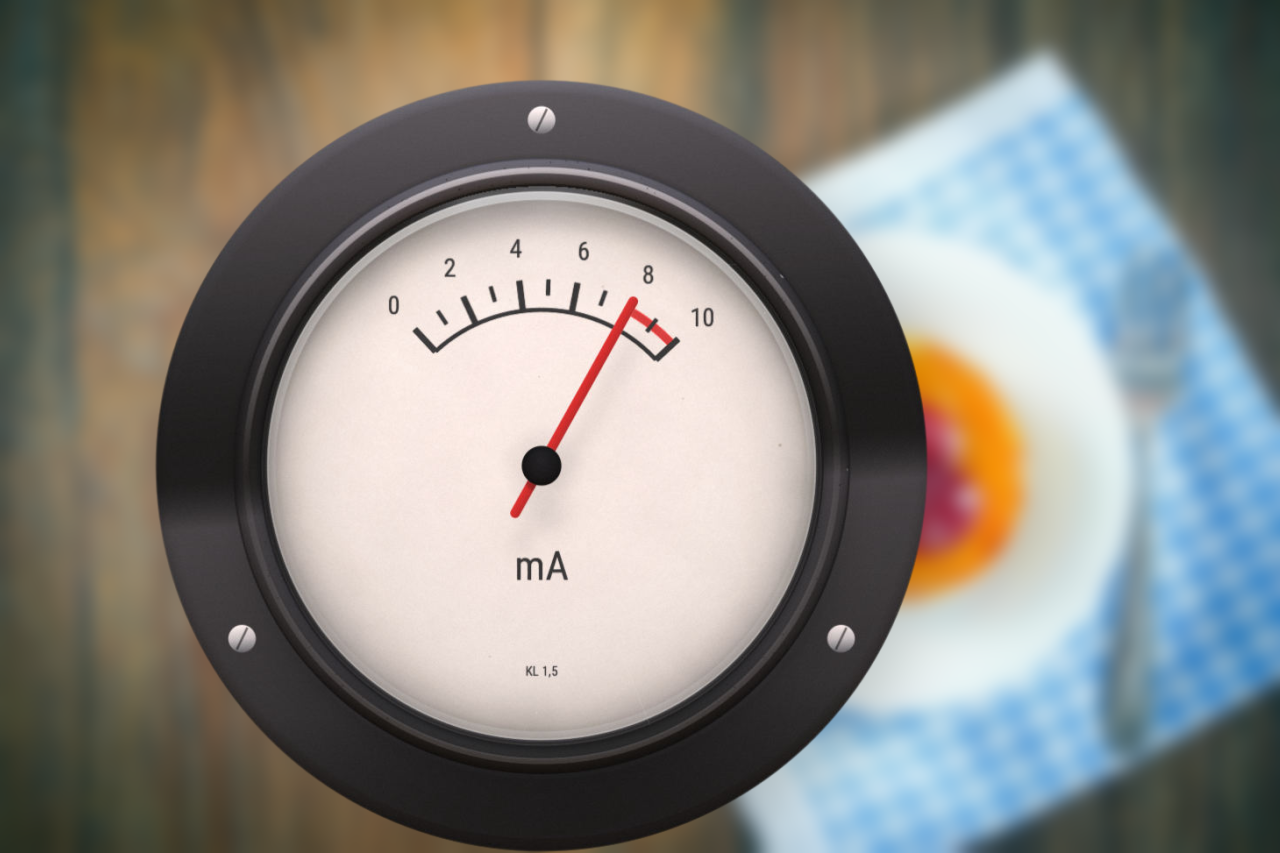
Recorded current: 8 mA
